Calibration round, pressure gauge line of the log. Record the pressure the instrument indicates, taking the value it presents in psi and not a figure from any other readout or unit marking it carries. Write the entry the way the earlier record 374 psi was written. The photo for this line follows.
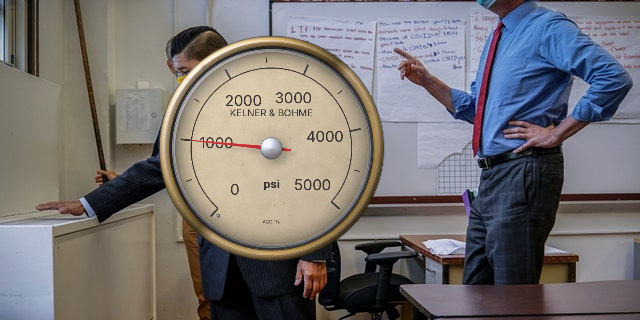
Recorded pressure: 1000 psi
